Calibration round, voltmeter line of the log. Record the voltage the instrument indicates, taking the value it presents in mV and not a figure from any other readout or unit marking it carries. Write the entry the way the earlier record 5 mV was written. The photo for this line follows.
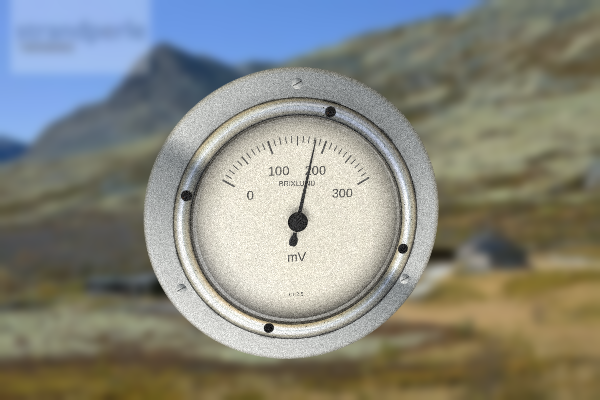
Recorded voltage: 180 mV
